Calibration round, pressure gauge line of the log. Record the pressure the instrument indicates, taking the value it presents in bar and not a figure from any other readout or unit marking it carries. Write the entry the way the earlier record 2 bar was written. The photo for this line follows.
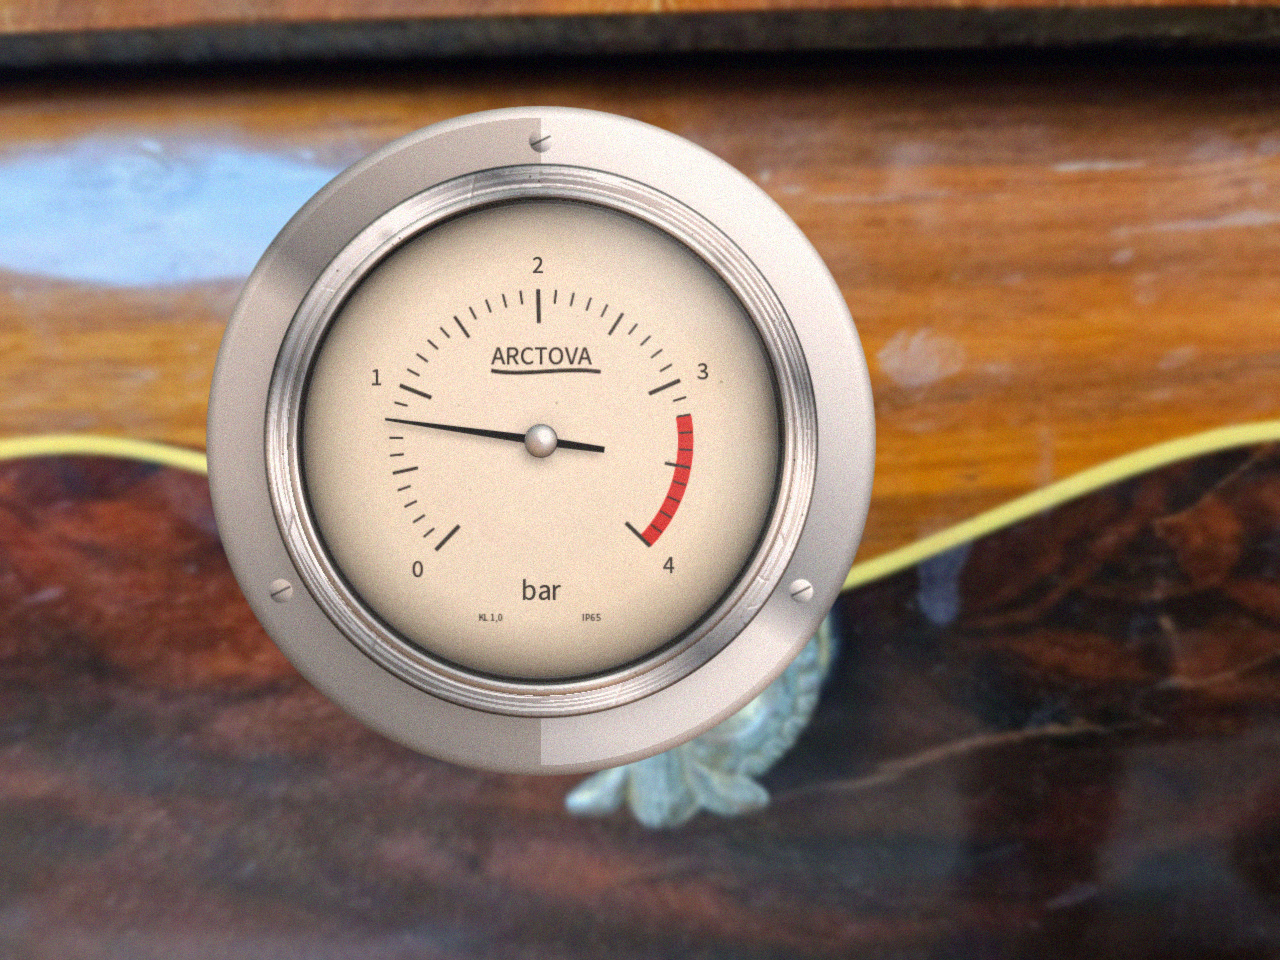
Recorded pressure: 0.8 bar
